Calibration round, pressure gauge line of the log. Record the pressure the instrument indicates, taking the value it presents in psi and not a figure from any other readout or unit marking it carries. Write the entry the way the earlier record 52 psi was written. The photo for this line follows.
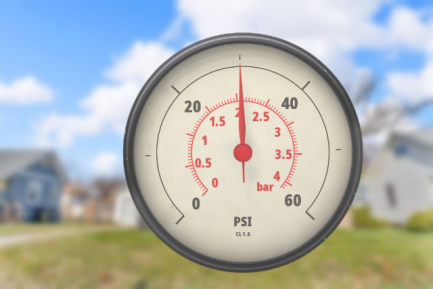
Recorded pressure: 30 psi
